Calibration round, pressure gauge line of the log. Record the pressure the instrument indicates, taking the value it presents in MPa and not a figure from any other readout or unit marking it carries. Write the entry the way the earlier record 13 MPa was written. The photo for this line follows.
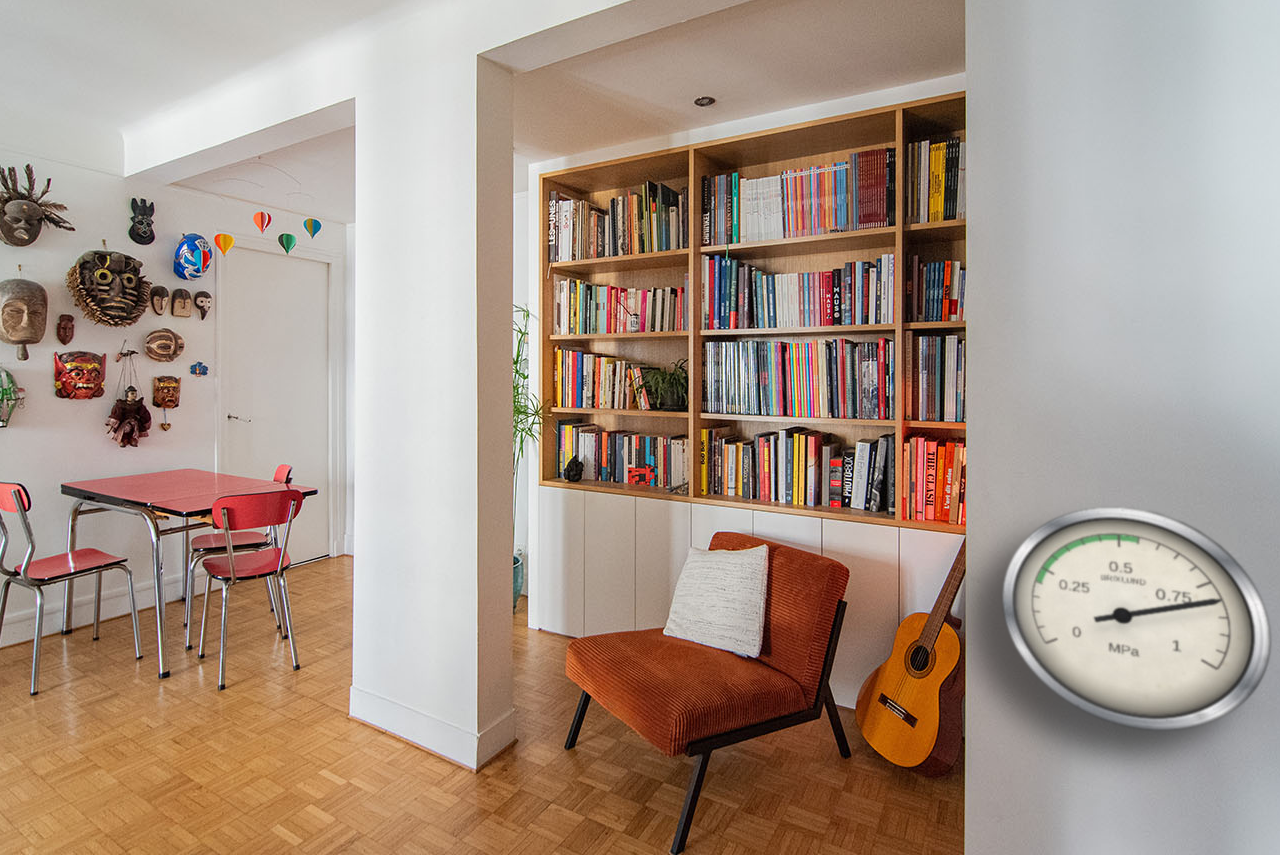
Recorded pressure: 0.8 MPa
